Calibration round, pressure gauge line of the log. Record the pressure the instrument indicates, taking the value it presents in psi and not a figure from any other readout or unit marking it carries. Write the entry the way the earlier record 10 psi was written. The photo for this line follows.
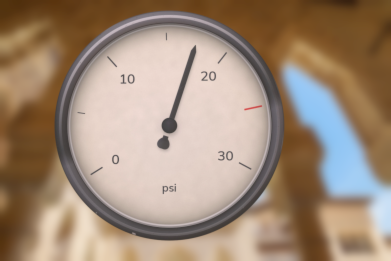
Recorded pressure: 17.5 psi
